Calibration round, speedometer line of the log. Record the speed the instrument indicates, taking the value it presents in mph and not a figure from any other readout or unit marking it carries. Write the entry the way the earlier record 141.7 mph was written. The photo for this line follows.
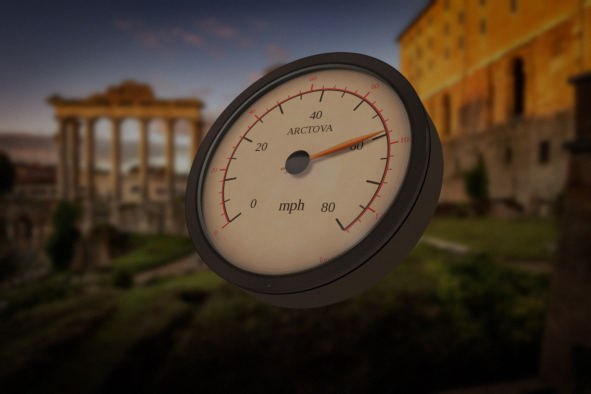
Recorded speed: 60 mph
